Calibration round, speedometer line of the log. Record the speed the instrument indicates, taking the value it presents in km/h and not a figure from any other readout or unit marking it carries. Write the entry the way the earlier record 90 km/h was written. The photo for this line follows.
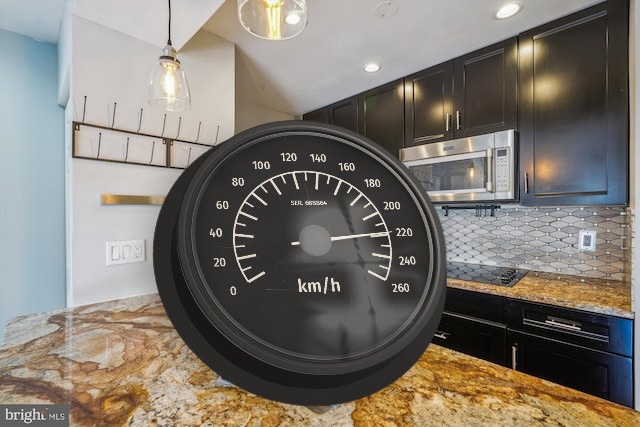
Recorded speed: 220 km/h
